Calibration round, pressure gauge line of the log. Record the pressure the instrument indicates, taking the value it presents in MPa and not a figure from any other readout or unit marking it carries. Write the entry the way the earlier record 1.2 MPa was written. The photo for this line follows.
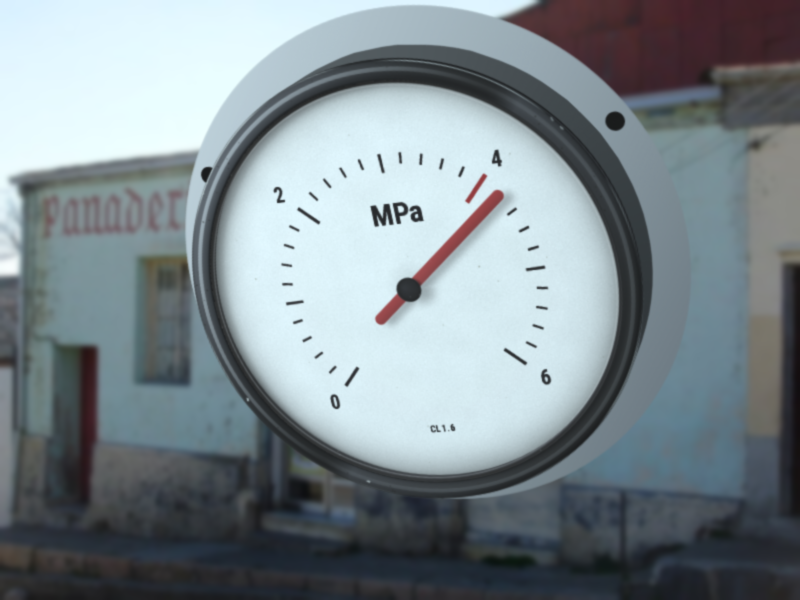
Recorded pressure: 4.2 MPa
